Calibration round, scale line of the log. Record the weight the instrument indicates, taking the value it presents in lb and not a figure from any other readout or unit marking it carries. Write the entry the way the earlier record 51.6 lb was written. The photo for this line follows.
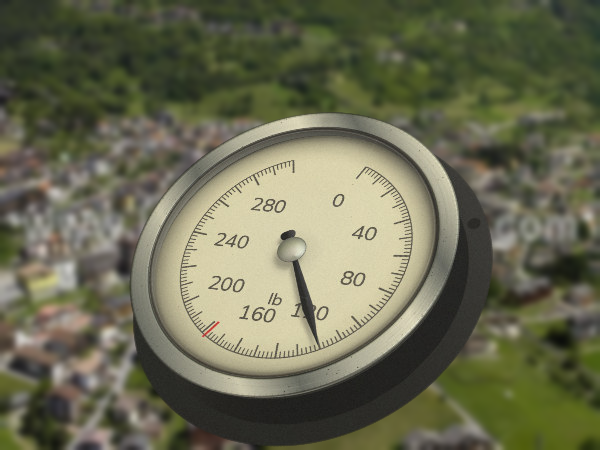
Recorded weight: 120 lb
